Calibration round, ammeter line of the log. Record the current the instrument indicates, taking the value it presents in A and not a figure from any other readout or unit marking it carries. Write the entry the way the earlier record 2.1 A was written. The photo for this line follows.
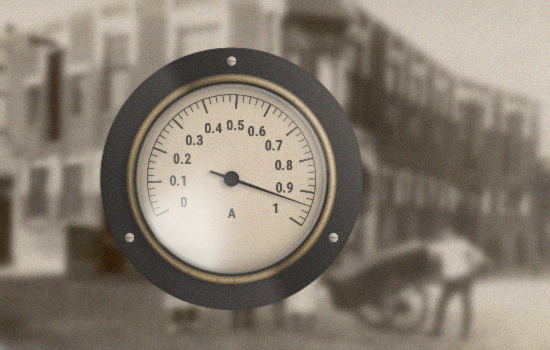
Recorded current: 0.94 A
